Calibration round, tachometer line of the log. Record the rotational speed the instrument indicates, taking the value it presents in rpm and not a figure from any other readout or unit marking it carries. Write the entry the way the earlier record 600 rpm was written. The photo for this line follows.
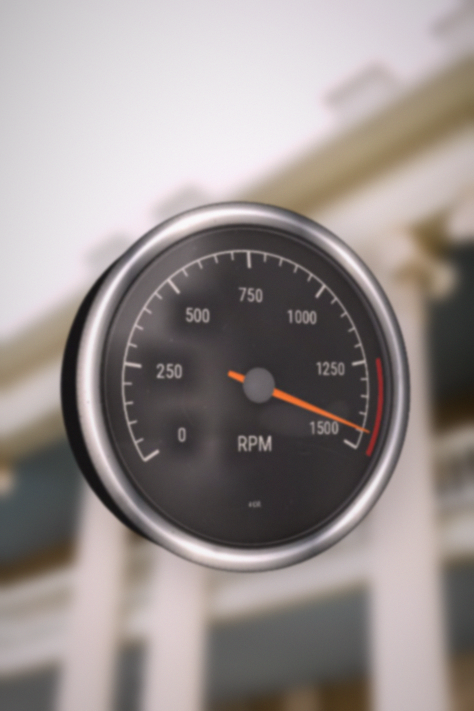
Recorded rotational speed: 1450 rpm
